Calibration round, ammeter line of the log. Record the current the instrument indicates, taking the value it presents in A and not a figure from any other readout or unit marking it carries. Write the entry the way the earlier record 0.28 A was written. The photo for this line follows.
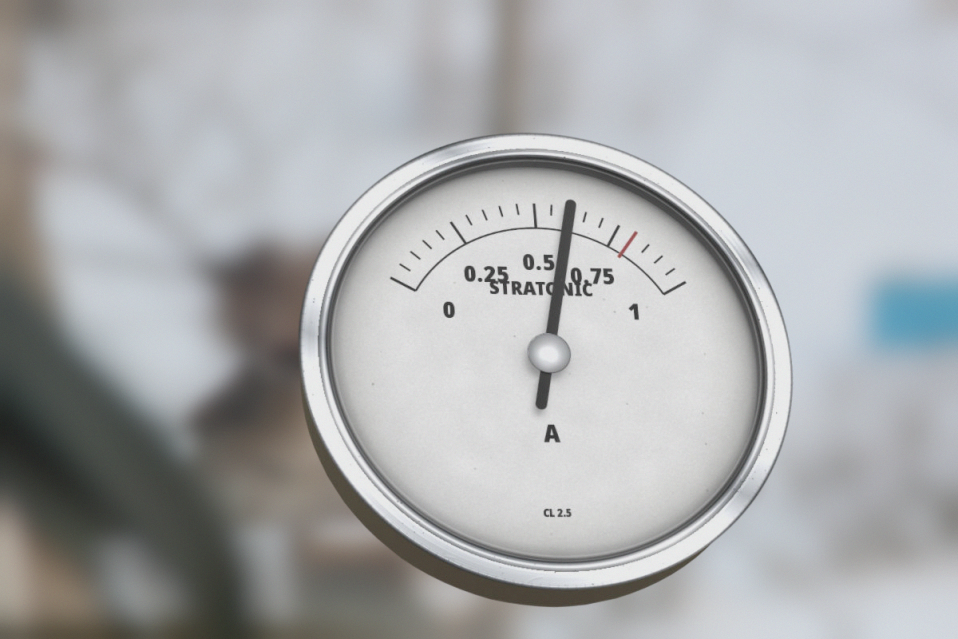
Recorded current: 0.6 A
